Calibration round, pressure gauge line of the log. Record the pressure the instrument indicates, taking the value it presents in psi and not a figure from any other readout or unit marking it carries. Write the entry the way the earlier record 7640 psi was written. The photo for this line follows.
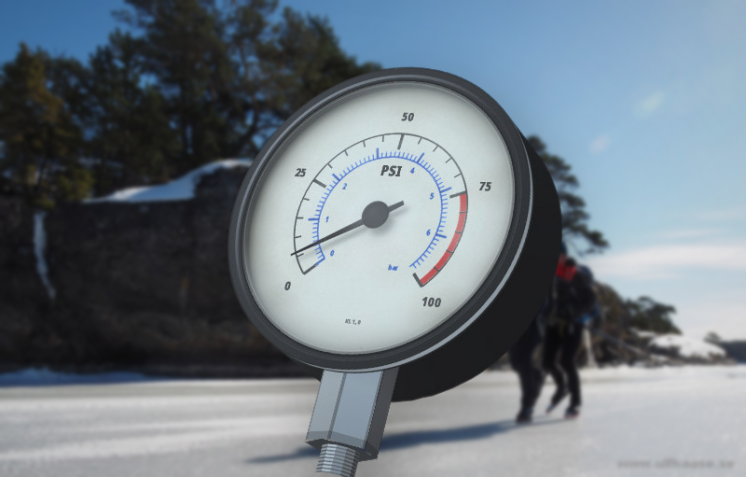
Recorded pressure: 5 psi
